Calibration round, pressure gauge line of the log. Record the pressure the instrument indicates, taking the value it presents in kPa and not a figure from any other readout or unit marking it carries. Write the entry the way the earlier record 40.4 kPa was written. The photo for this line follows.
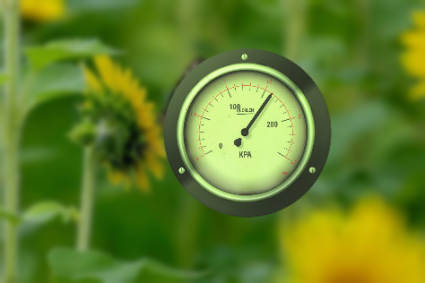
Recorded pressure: 160 kPa
